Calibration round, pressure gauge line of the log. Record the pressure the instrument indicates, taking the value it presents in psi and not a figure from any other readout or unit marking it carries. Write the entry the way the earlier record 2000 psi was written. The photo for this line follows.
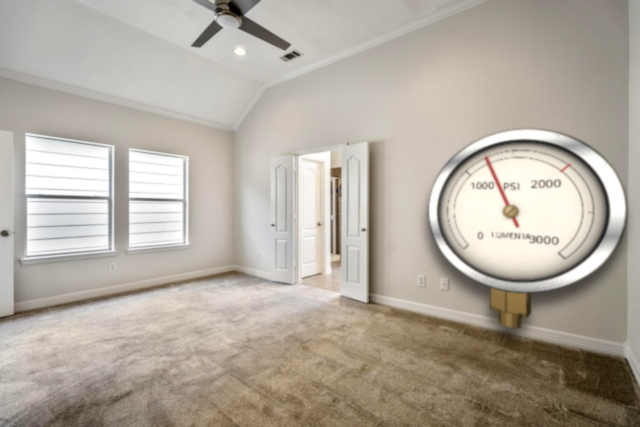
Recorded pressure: 1250 psi
